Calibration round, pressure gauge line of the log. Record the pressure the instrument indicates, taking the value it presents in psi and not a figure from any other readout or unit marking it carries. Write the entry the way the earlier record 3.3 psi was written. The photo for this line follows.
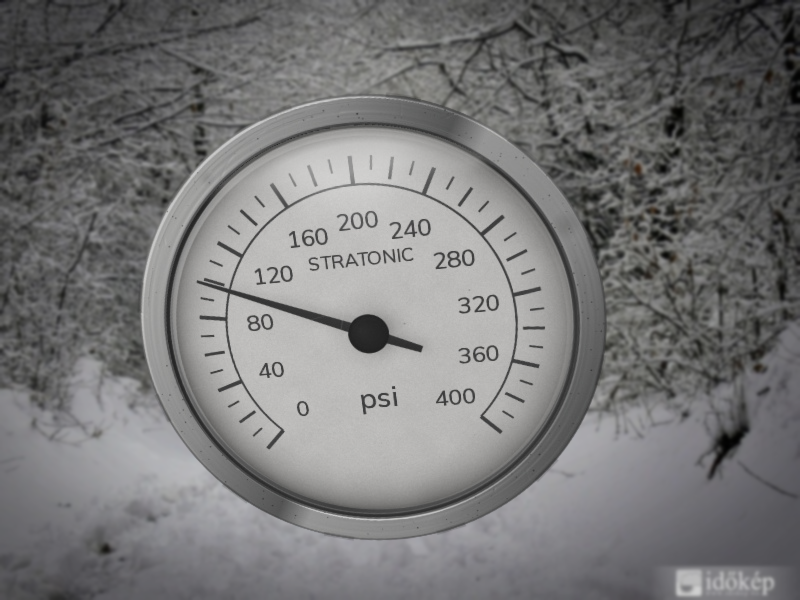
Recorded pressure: 100 psi
